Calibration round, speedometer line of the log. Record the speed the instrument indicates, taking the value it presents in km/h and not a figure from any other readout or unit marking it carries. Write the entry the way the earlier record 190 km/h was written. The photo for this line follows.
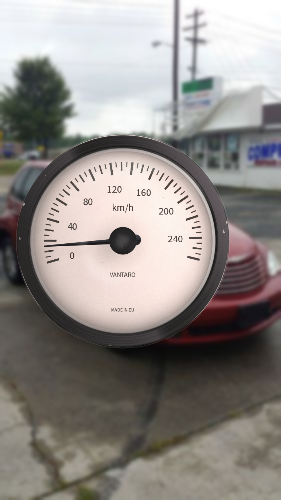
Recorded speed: 15 km/h
